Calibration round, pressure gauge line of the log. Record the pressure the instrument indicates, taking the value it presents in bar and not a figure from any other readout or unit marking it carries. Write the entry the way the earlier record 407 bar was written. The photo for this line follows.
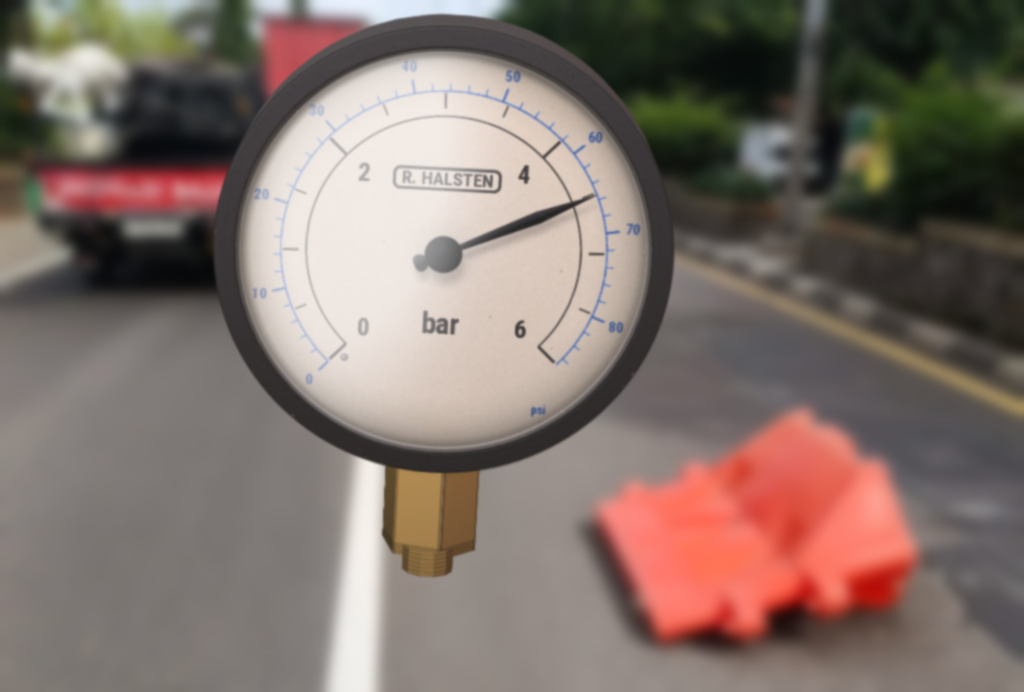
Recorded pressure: 4.5 bar
